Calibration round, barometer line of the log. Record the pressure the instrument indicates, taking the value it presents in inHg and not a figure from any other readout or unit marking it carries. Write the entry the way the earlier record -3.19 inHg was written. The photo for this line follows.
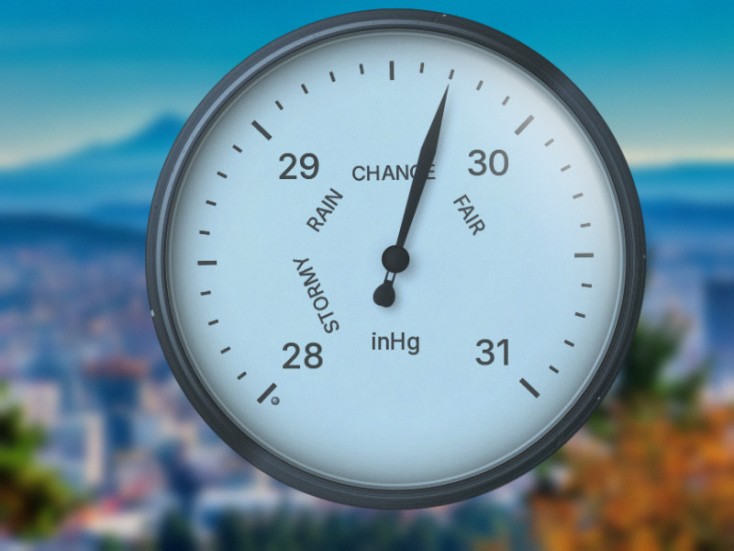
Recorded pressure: 29.7 inHg
